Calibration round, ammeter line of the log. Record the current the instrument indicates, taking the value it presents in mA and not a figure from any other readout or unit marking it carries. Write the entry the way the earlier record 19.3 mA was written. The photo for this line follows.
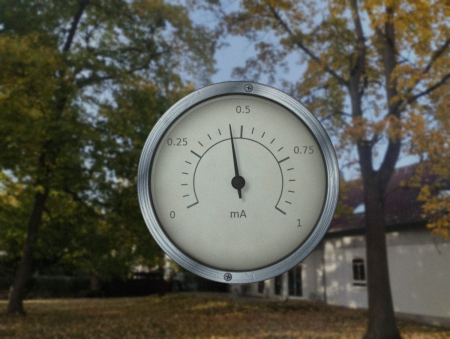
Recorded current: 0.45 mA
